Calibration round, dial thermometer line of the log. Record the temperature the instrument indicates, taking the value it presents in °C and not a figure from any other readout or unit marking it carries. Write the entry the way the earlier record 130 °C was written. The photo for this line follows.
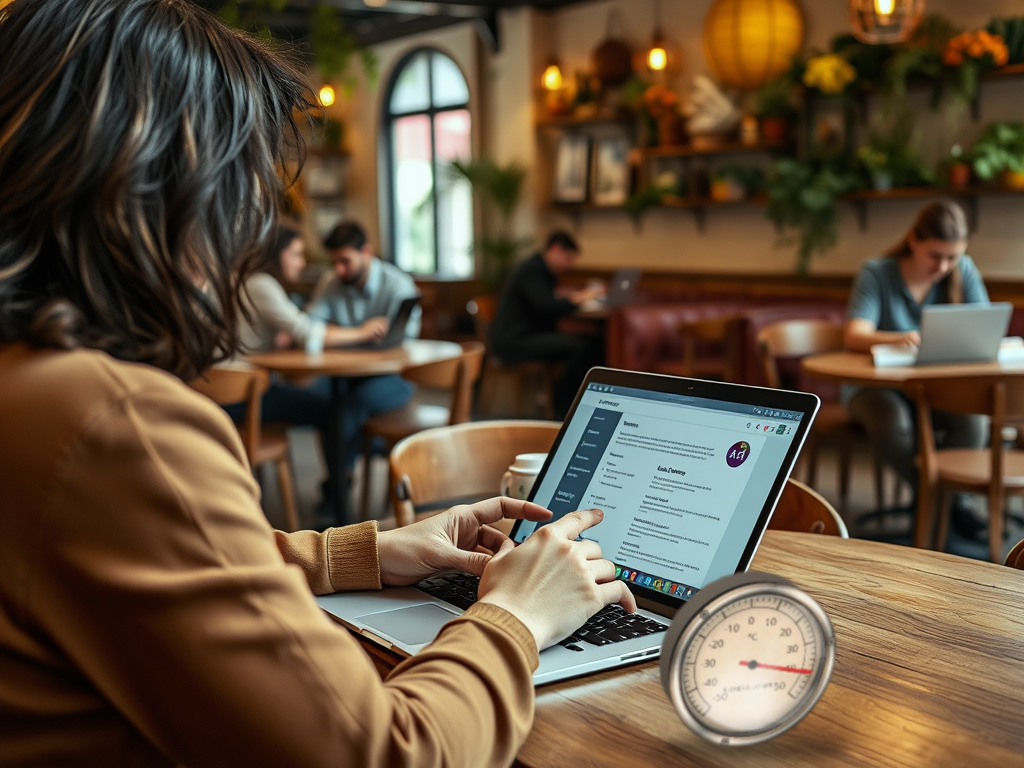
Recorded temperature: 40 °C
